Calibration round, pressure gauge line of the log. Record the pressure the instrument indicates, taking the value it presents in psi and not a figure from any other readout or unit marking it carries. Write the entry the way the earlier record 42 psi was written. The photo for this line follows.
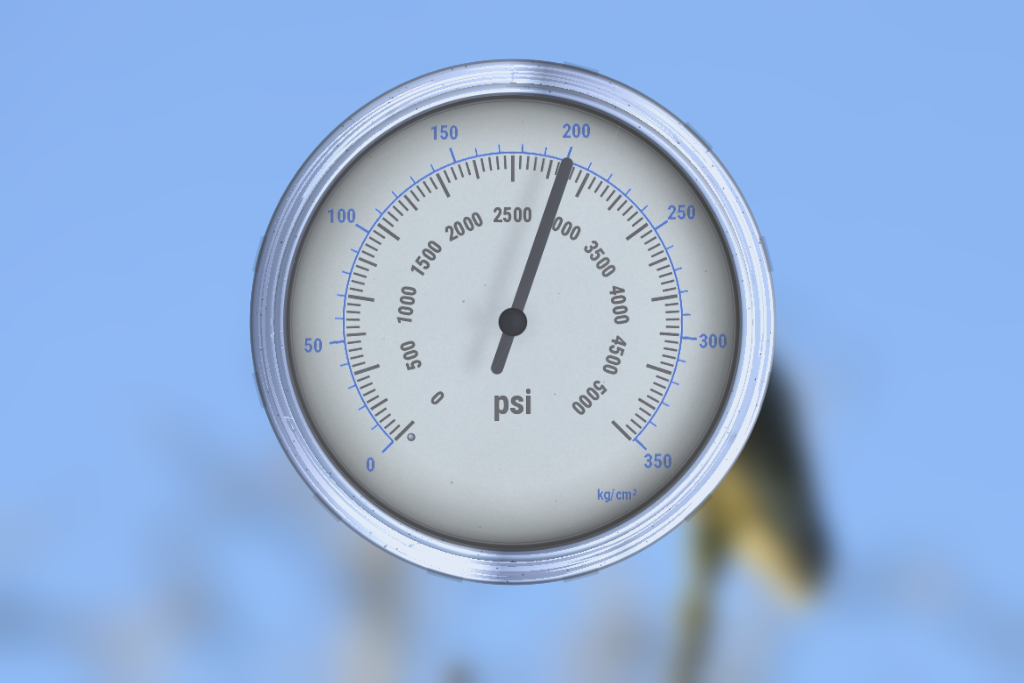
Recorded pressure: 2850 psi
